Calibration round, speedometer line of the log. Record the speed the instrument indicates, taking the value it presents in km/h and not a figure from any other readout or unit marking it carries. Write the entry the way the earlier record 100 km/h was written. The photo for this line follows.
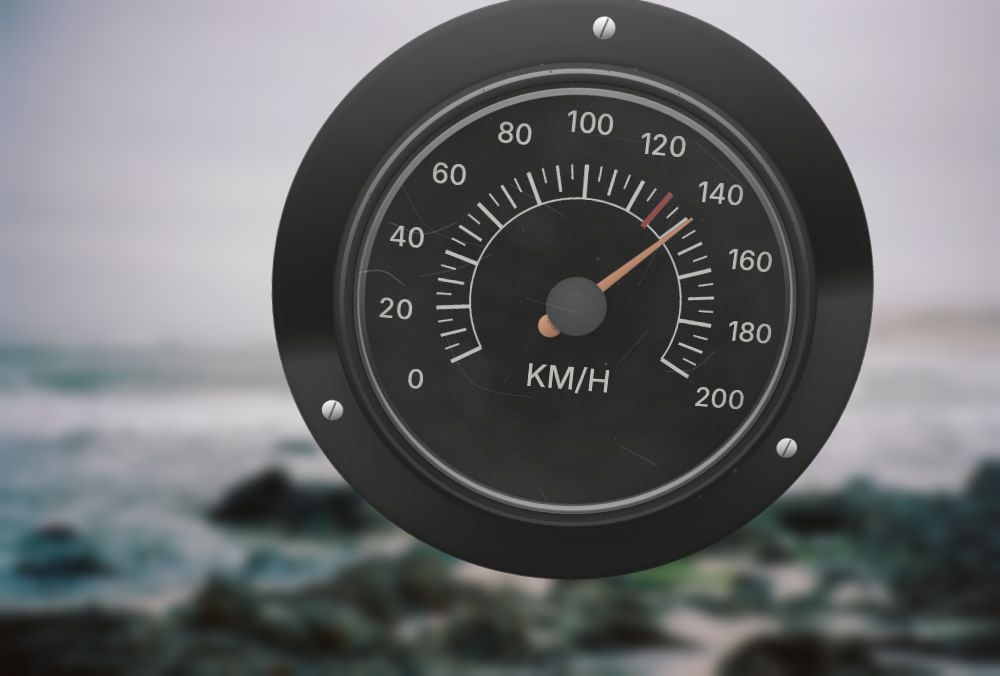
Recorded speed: 140 km/h
